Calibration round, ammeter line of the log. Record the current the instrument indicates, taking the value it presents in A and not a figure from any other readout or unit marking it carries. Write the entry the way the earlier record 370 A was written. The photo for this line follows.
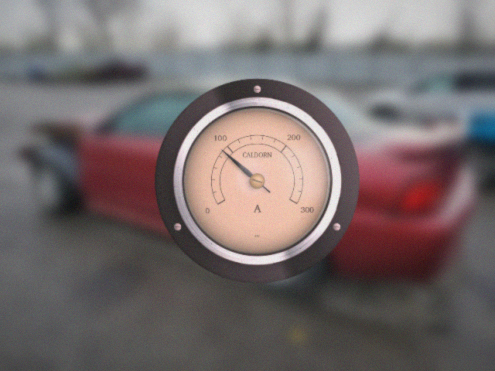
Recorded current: 90 A
